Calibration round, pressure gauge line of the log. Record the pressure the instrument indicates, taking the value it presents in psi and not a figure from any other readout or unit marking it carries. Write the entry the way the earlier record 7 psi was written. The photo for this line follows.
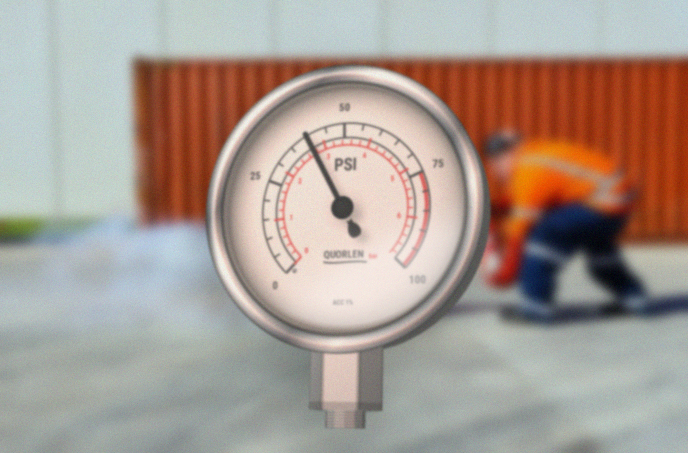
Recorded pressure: 40 psi
